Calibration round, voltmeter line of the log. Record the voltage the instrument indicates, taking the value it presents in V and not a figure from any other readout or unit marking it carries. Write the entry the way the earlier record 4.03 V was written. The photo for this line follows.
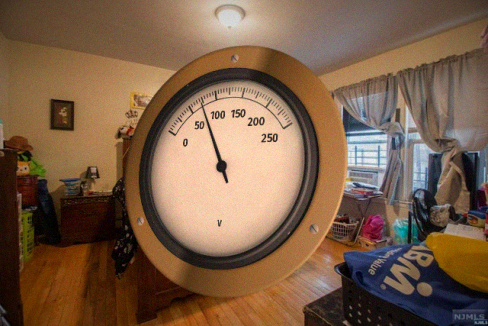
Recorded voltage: 75 V
